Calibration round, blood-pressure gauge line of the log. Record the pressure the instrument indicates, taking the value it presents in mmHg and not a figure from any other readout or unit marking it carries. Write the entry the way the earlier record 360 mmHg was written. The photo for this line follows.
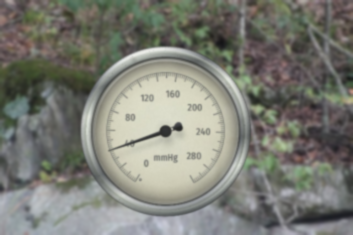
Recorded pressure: 40 mmHg
